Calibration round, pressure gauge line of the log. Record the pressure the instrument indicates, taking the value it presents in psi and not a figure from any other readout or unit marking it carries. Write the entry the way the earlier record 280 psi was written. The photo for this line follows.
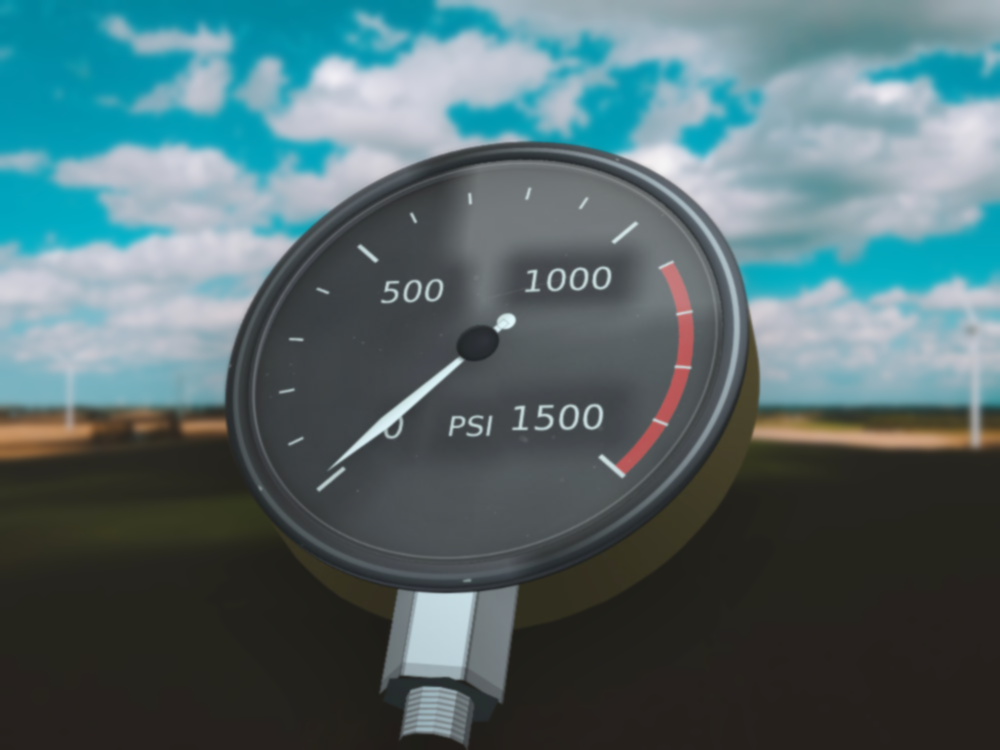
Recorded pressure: 0 psi
